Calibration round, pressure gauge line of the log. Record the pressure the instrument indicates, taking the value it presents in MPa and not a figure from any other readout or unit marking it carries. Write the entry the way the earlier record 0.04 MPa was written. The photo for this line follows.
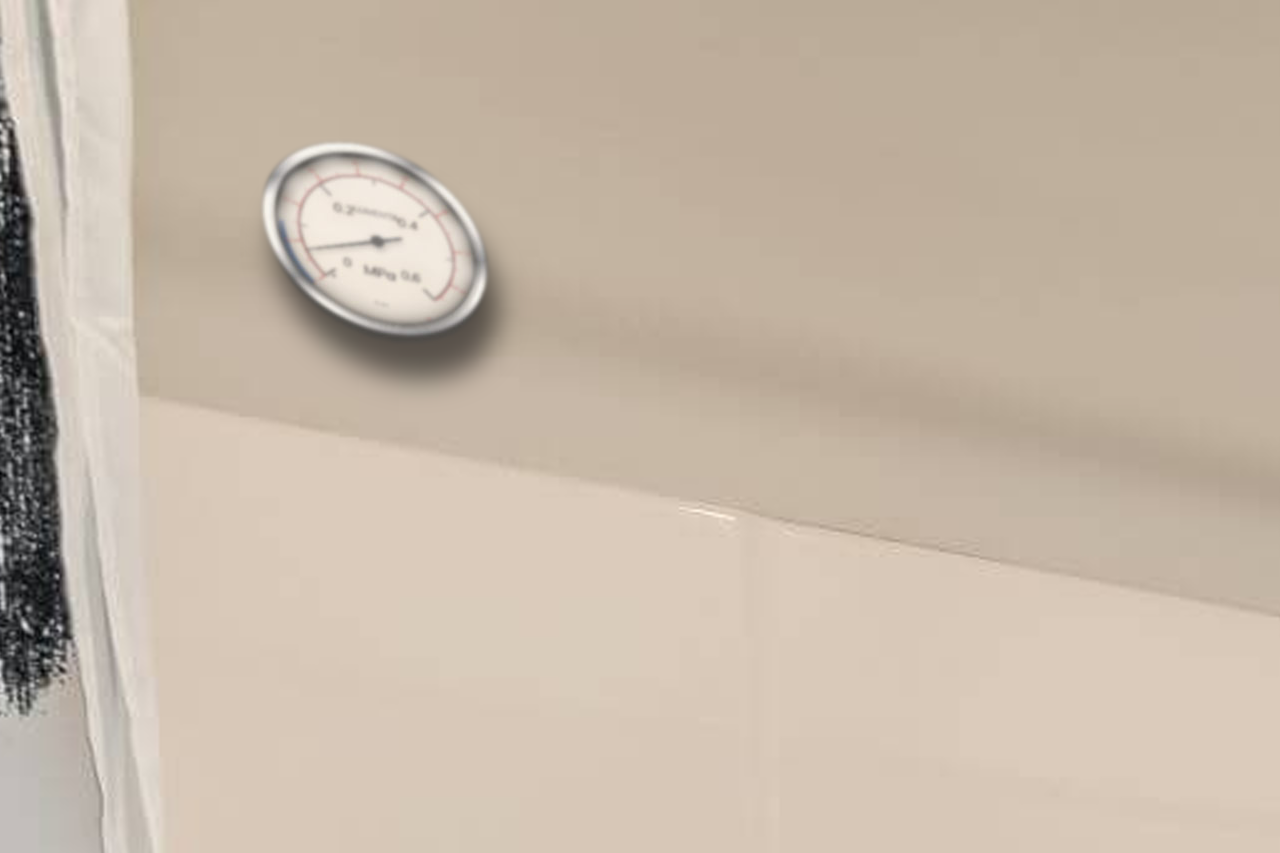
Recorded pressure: 0.05 MPa
